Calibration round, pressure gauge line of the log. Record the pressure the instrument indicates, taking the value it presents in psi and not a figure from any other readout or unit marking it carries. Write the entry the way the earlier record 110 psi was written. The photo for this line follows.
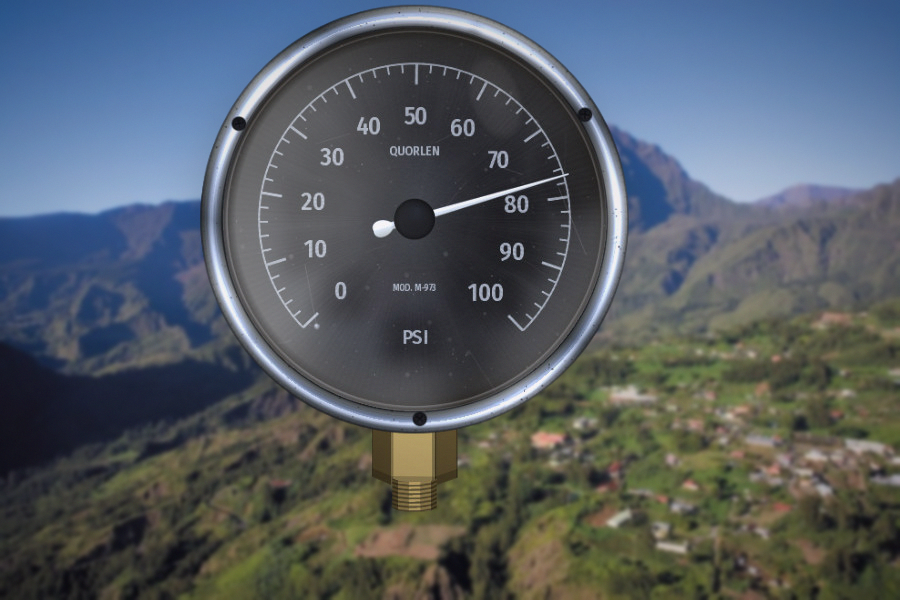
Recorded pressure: 77 psi
